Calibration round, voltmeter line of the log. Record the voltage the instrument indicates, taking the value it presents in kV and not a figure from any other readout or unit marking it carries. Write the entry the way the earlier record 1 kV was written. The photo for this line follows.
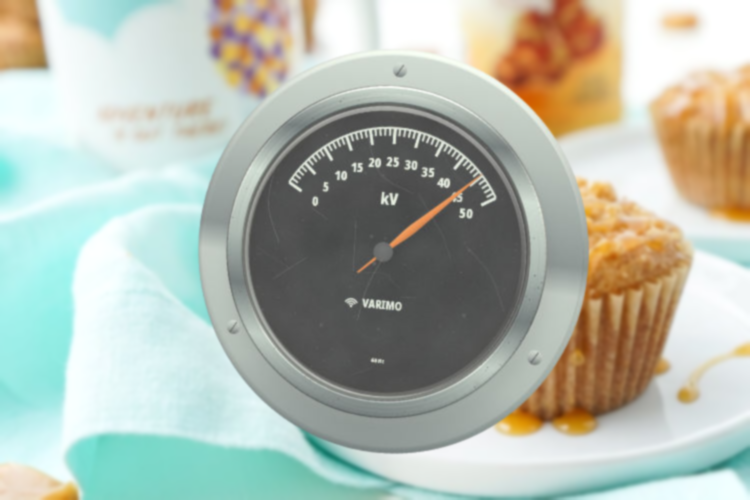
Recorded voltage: 45 kV
